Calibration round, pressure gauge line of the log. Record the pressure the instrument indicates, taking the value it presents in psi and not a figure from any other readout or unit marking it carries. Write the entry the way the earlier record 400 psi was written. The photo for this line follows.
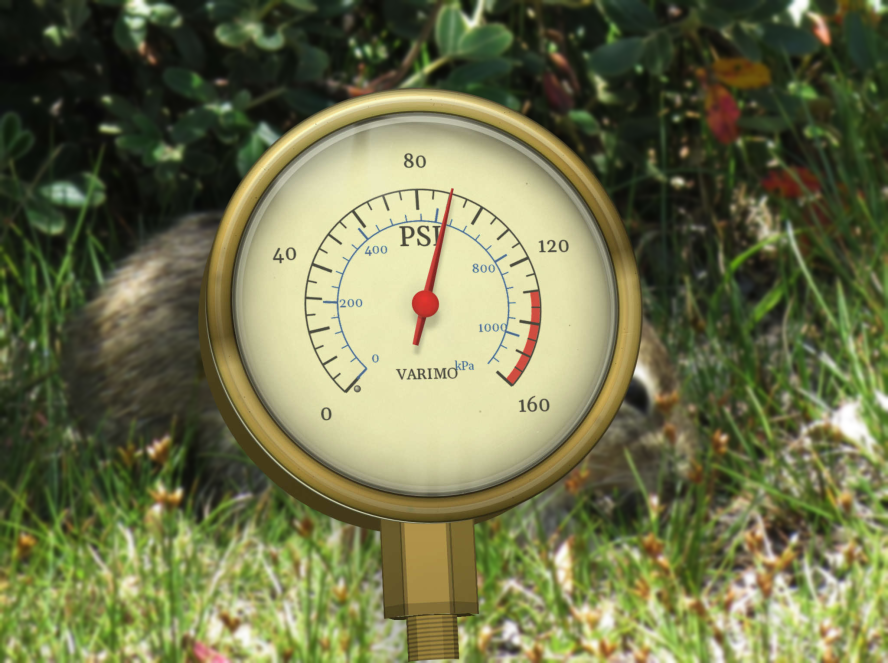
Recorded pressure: 90 psi
